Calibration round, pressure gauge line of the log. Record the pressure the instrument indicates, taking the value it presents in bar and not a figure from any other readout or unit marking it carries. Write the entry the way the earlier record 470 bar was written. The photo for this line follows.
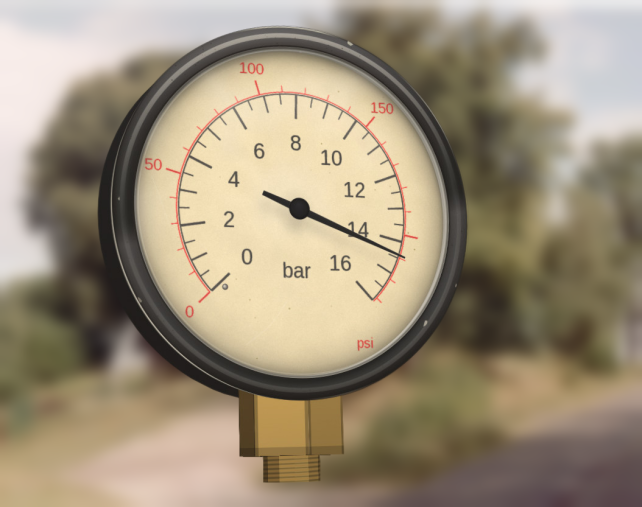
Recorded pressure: 14.5 bar
